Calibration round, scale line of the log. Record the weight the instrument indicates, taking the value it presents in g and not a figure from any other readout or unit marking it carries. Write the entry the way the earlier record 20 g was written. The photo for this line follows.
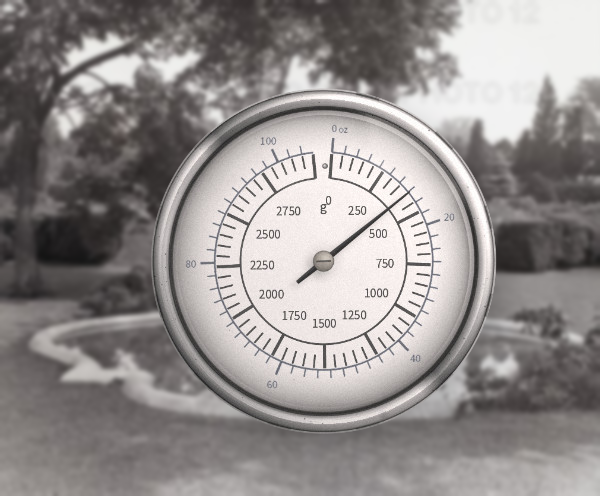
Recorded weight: 400 g
